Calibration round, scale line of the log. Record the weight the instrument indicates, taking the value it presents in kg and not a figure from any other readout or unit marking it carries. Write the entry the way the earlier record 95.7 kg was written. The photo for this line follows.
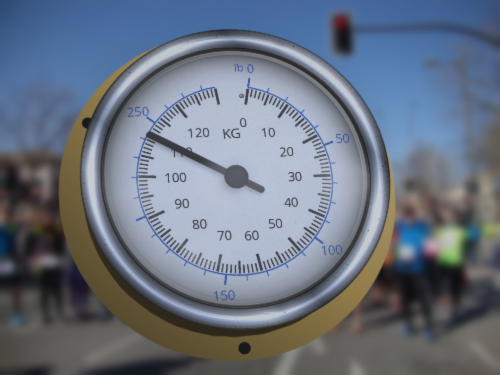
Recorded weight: 110 kg
